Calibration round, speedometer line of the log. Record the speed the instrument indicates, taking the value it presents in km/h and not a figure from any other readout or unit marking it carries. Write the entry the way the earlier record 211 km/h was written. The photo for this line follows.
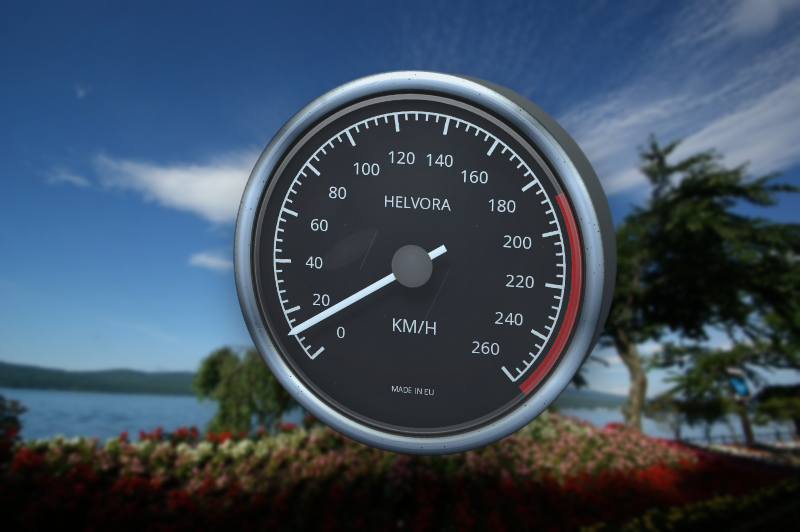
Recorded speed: 12 km/h
